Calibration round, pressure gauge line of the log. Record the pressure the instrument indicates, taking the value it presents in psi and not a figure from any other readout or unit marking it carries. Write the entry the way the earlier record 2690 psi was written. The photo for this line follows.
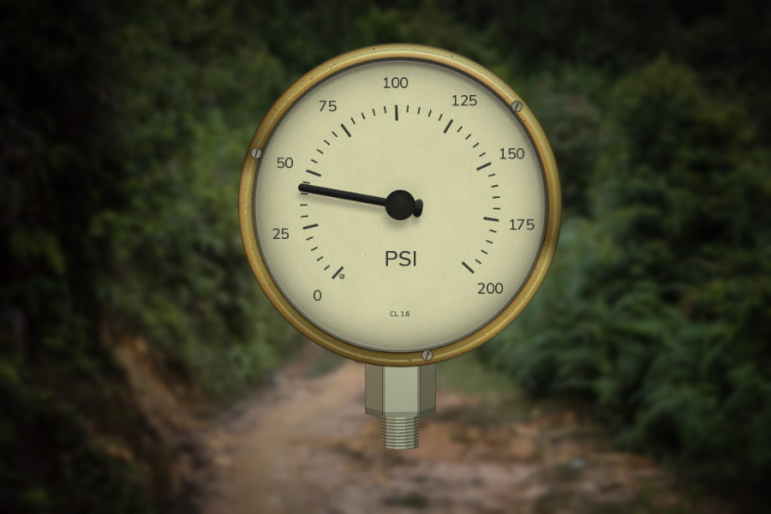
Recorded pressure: 42.5 psi
